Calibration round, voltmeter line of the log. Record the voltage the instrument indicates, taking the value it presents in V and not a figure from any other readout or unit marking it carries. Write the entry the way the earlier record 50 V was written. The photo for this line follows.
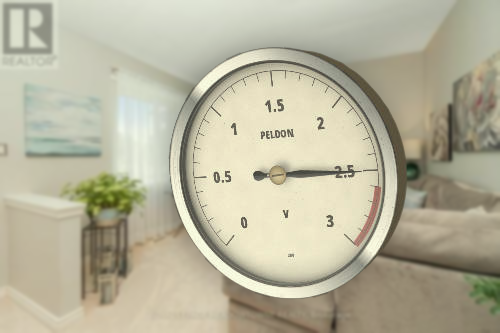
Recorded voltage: 2.5 V
